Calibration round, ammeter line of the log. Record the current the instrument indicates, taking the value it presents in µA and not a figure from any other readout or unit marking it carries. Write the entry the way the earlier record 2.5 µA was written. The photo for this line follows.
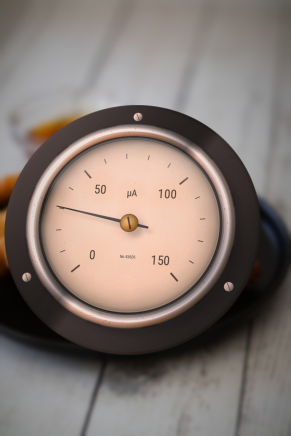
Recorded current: 30 µA
